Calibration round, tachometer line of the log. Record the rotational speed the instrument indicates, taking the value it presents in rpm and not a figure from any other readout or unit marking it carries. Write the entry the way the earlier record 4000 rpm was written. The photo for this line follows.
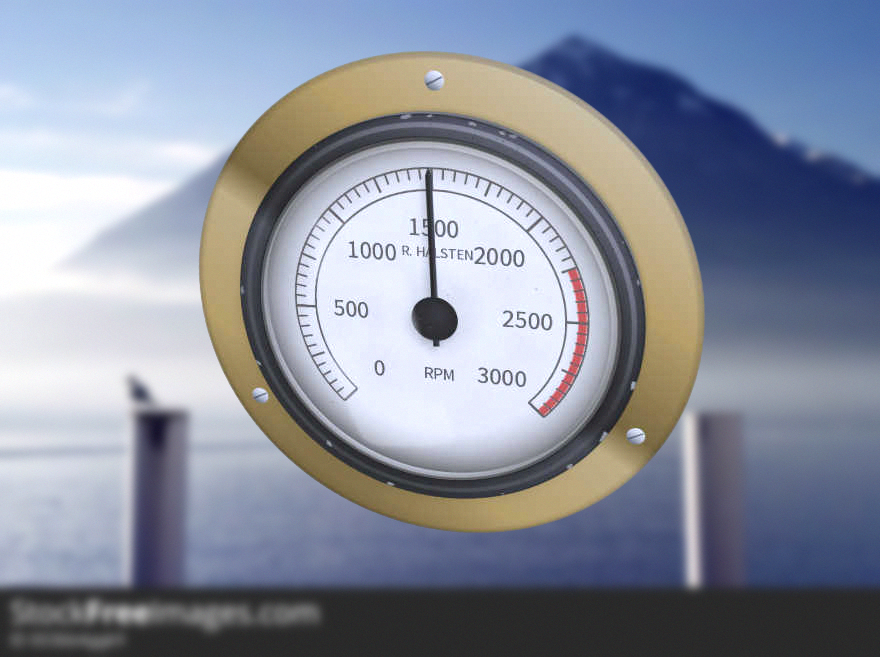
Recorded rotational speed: 1500 rpm
